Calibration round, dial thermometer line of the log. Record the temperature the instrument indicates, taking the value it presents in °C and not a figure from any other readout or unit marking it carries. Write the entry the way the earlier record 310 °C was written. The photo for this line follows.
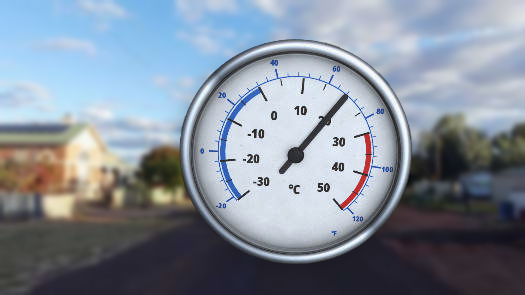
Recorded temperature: 20 °C
